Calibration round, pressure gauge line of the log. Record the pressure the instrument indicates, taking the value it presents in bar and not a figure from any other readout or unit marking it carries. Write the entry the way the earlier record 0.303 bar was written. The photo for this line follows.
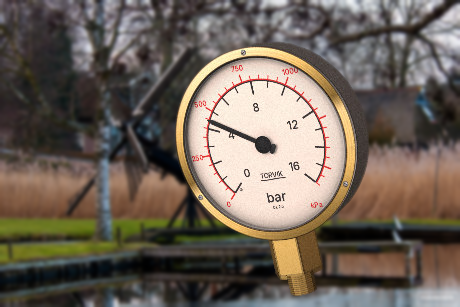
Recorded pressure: 4.5 bar
